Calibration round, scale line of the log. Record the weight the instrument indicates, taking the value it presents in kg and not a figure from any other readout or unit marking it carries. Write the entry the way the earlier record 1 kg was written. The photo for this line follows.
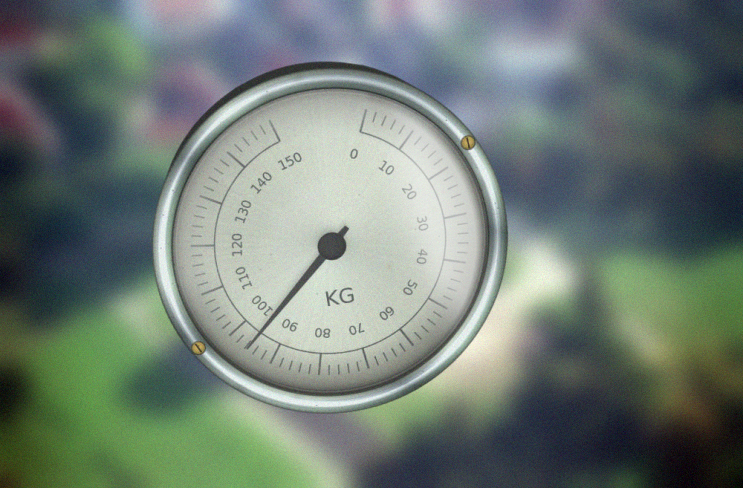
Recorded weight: 96 kg
